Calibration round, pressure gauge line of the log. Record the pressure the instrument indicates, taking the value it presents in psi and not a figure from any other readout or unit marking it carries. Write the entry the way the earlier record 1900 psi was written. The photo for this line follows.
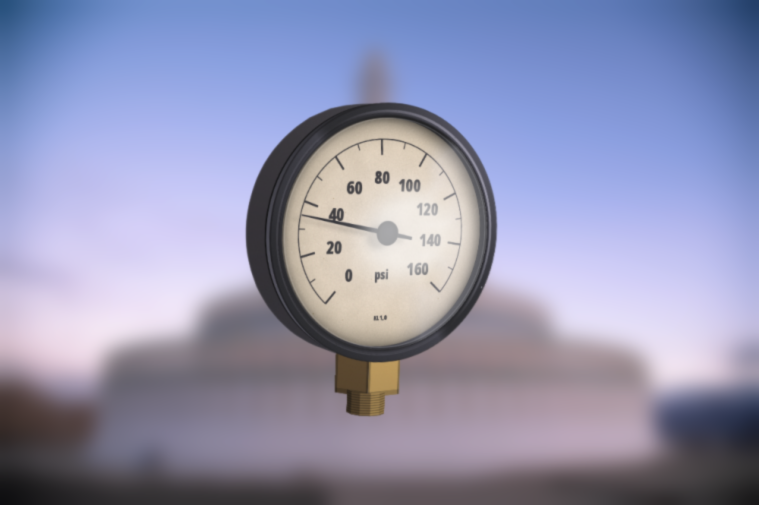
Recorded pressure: 35 psi
